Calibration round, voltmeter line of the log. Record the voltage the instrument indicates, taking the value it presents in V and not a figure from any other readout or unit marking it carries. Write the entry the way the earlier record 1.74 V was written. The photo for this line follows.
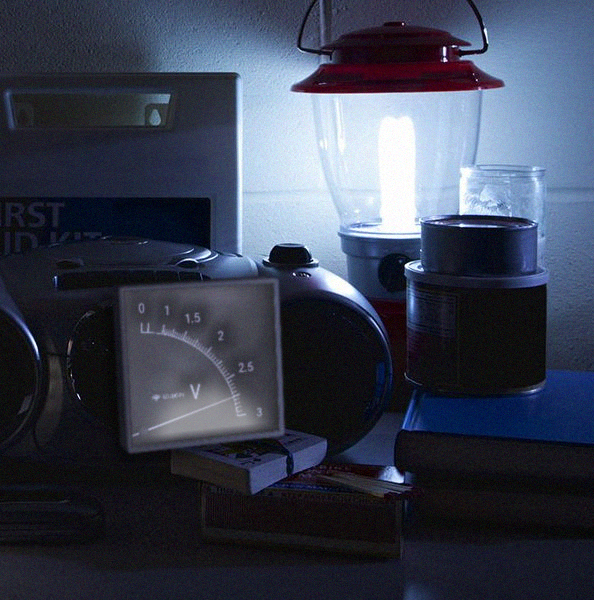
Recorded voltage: 2.75 V
